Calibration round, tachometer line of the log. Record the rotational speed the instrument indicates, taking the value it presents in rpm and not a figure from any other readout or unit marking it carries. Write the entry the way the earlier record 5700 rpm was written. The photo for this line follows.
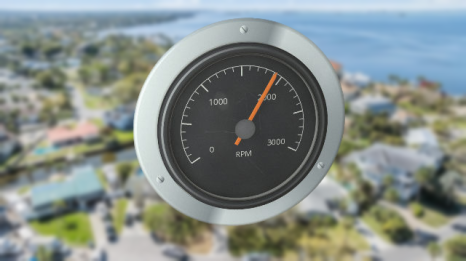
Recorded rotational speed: 1900 rpm
